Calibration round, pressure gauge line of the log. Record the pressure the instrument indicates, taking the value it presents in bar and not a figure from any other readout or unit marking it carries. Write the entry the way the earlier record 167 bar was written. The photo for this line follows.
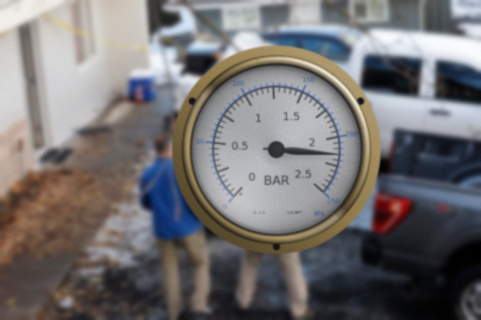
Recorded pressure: 2.15 bar
